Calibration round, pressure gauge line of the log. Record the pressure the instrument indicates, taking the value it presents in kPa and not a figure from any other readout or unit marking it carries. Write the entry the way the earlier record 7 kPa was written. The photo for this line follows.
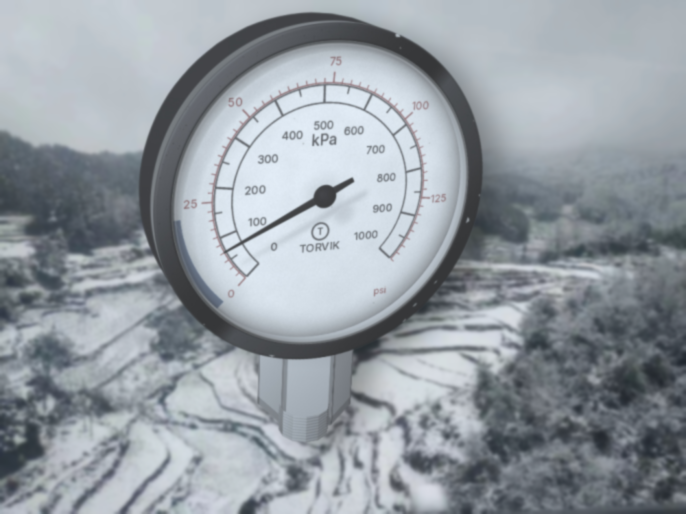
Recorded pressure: 75 kPa
